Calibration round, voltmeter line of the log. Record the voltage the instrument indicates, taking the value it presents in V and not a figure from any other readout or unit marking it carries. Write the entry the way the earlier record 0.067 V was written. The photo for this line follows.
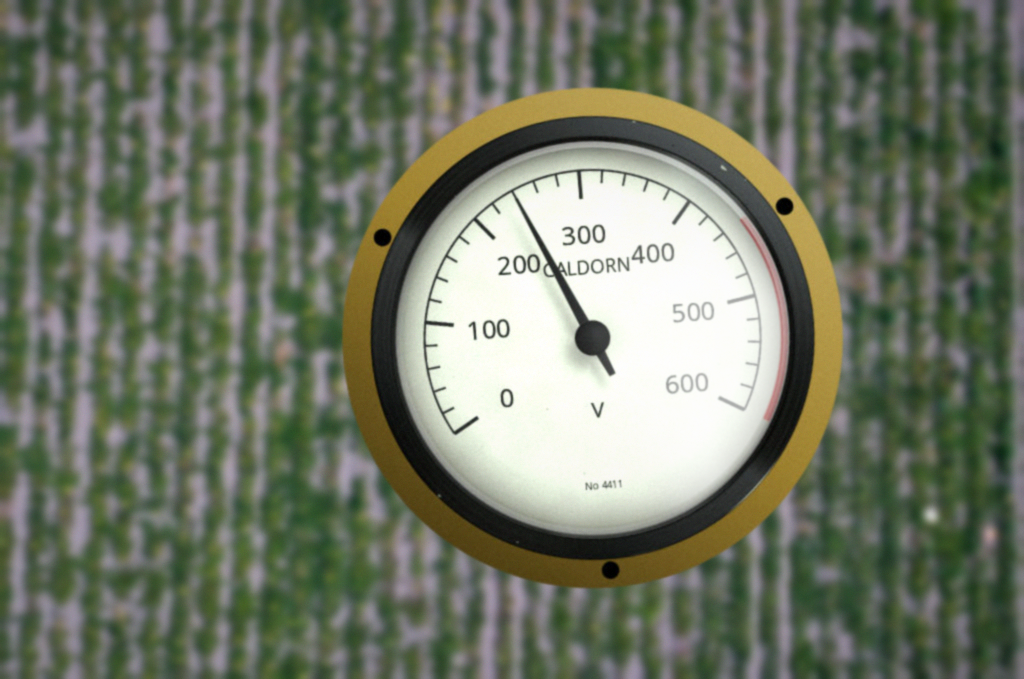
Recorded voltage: 240 V
